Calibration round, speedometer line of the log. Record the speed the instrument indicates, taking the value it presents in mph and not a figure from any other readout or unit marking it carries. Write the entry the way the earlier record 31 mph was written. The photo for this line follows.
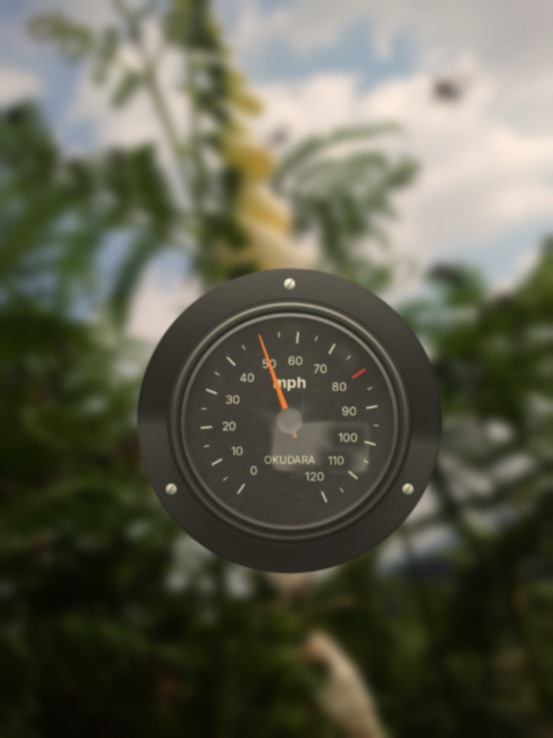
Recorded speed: 50 mph
